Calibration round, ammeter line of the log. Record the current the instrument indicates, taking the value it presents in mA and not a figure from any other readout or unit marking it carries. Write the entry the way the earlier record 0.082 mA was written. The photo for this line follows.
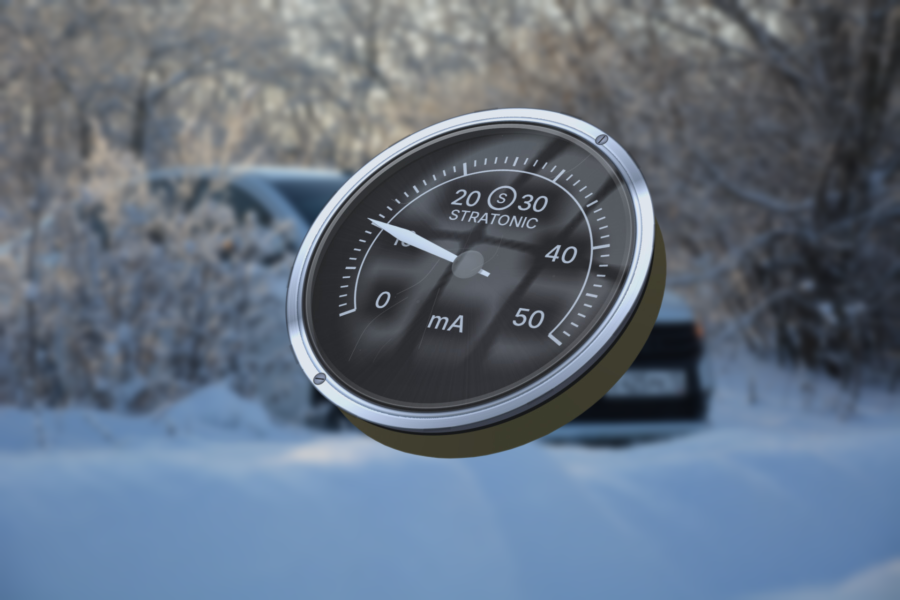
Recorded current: 10 mA
